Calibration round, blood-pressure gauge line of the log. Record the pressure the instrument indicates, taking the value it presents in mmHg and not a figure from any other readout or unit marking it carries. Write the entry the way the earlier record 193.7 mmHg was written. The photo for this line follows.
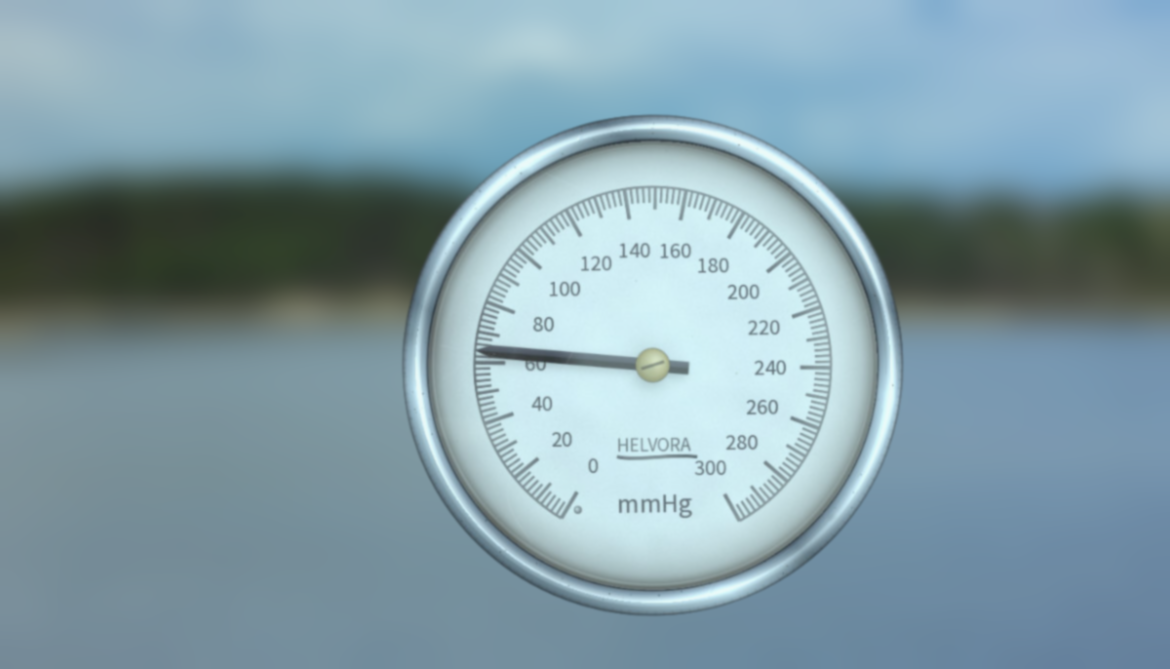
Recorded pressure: 64 mmHg
